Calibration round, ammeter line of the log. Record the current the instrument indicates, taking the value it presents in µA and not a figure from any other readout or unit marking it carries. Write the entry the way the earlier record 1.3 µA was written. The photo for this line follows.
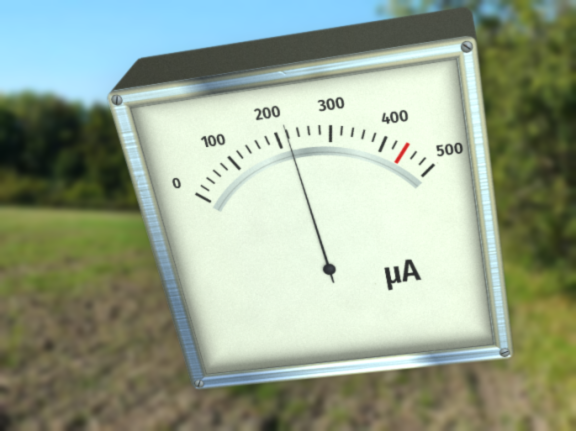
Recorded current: 220 µA
